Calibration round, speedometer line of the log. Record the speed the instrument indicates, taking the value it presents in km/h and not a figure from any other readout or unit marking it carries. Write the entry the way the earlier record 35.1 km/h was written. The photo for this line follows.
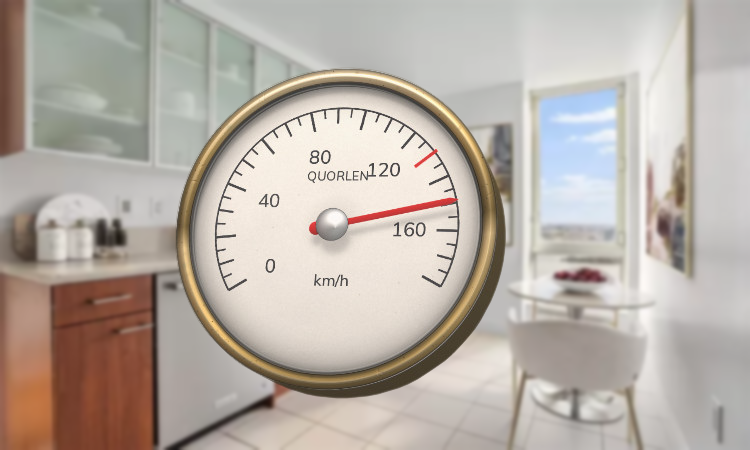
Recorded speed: 150 km/h
